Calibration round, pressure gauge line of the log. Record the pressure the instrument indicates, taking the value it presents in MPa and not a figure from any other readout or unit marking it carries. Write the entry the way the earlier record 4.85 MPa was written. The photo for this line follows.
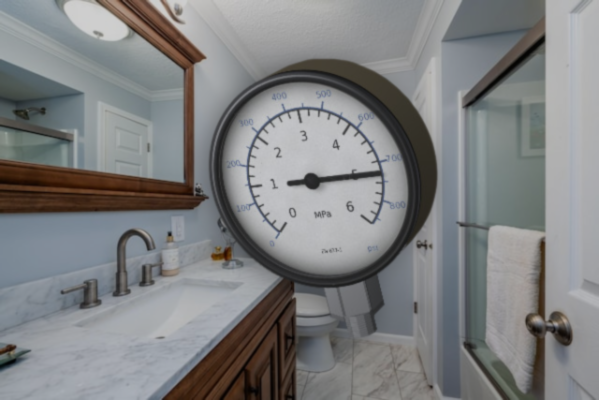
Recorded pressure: 5 MPa
